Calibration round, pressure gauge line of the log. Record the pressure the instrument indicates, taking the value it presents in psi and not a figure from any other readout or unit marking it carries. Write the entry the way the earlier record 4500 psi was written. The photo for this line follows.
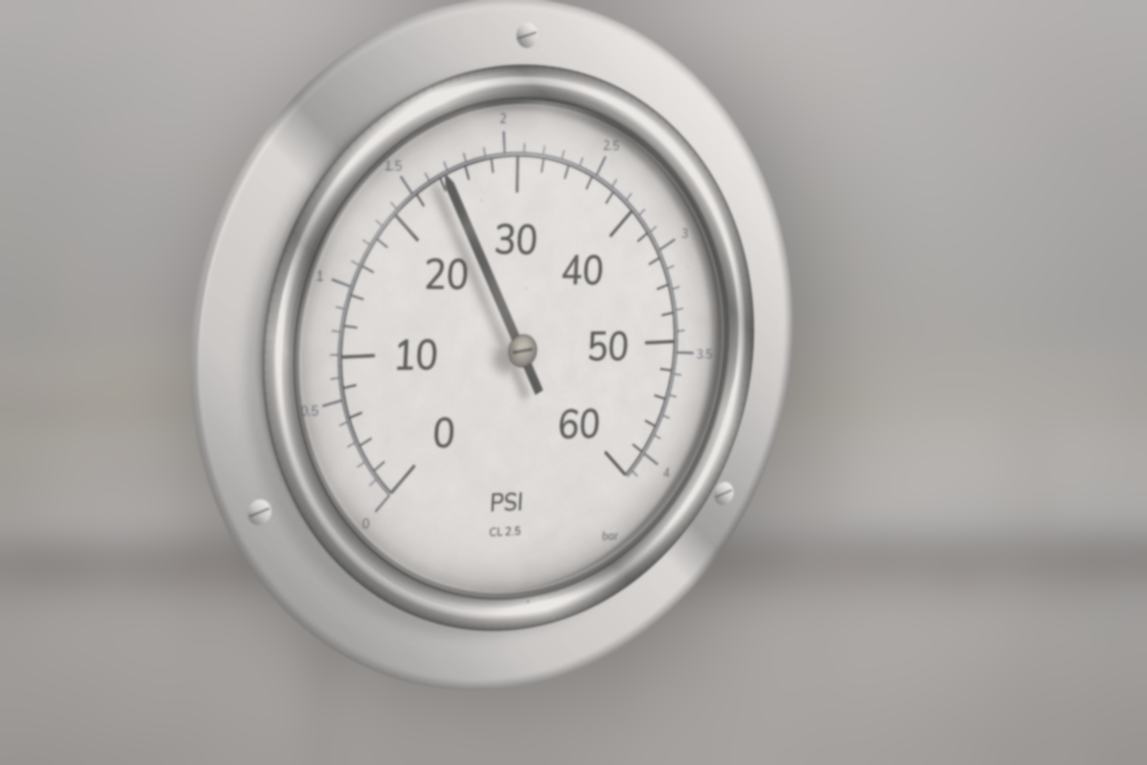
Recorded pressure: 24 psi
